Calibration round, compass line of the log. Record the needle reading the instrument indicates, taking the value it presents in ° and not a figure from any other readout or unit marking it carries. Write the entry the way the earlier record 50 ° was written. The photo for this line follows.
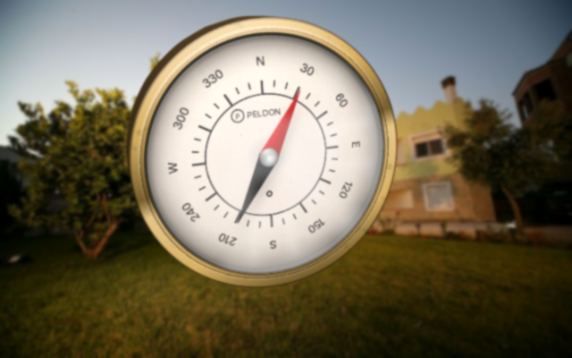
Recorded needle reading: 30 °
